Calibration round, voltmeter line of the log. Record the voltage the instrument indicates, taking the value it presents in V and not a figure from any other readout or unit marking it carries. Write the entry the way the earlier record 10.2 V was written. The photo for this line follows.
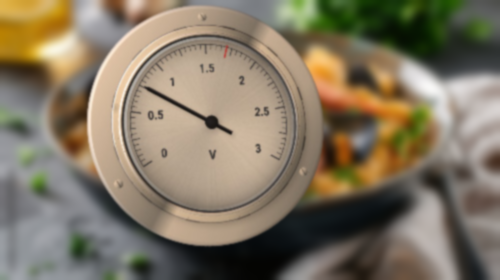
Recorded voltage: 0.75 V
